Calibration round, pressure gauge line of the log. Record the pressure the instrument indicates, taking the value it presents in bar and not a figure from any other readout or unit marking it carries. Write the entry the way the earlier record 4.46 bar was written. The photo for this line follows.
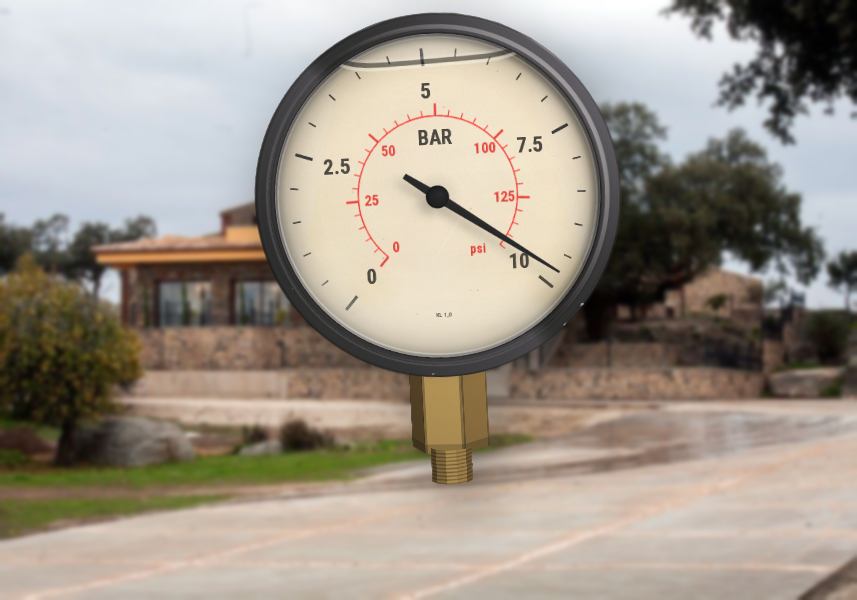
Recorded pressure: 9.75 bar
